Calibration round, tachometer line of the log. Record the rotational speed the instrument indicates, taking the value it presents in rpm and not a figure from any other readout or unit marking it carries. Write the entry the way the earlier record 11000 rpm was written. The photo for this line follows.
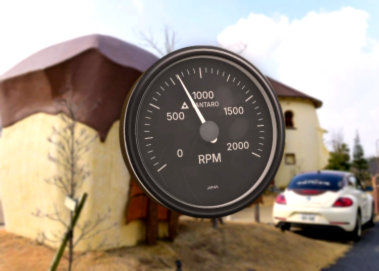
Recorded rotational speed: 800 rpm
